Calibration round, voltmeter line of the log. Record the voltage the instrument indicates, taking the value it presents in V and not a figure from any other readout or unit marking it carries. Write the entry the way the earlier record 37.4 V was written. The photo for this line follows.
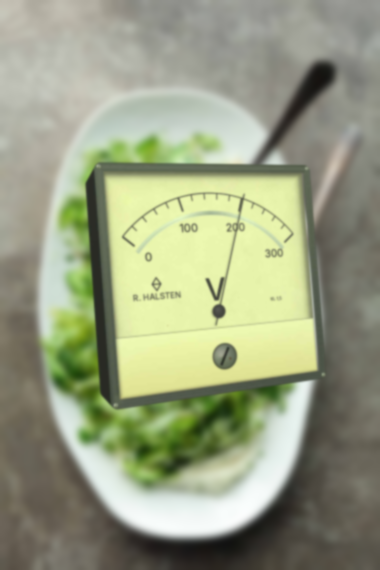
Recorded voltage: 200 V
